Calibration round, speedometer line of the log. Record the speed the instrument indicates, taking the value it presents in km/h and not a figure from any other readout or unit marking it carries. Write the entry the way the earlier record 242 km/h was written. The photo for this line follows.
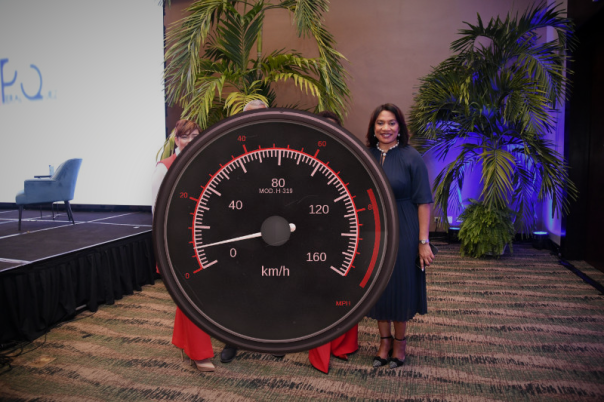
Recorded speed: 10 km/h
